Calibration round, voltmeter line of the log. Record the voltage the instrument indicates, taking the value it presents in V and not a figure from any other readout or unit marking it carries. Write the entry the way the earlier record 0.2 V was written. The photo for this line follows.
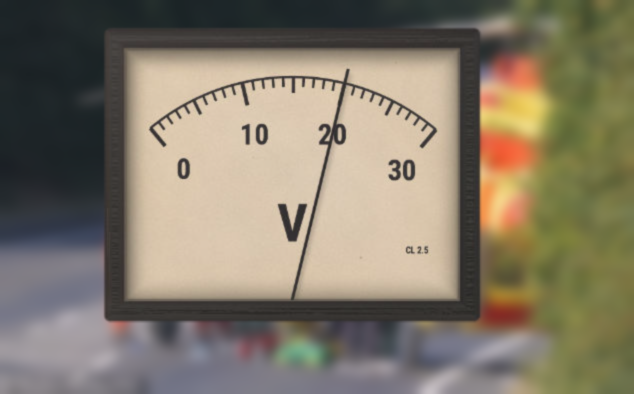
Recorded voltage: 20 V
